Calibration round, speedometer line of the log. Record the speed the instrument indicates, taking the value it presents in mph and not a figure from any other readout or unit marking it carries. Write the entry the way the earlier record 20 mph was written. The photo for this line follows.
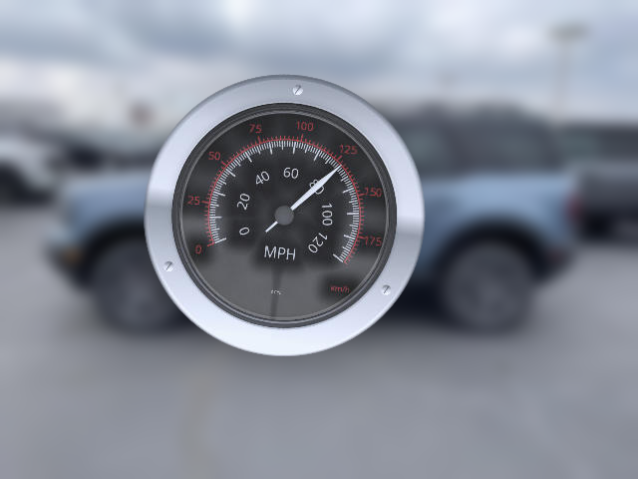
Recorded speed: 80 mph
